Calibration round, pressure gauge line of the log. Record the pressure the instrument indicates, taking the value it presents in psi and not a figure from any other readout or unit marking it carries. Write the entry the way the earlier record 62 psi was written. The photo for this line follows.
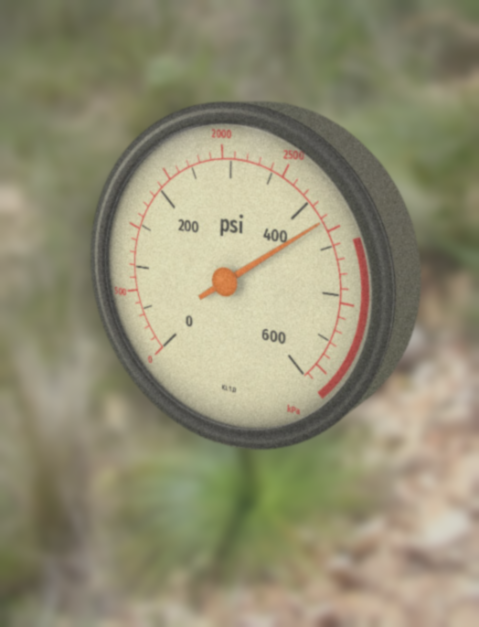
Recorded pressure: 425 psi
